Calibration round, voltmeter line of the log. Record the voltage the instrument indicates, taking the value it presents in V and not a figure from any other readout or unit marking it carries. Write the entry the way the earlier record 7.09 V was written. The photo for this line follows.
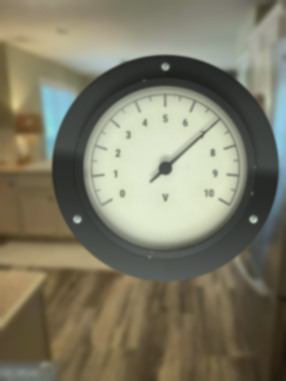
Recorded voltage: 7 V
